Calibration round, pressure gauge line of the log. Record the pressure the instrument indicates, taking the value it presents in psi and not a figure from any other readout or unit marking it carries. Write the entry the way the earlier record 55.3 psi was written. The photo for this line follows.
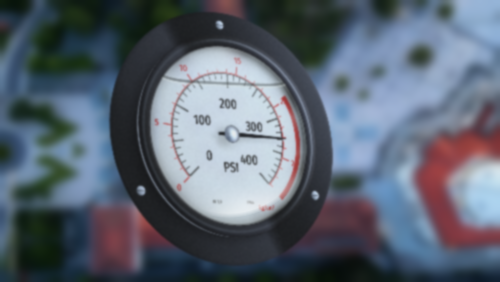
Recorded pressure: 330 psi
